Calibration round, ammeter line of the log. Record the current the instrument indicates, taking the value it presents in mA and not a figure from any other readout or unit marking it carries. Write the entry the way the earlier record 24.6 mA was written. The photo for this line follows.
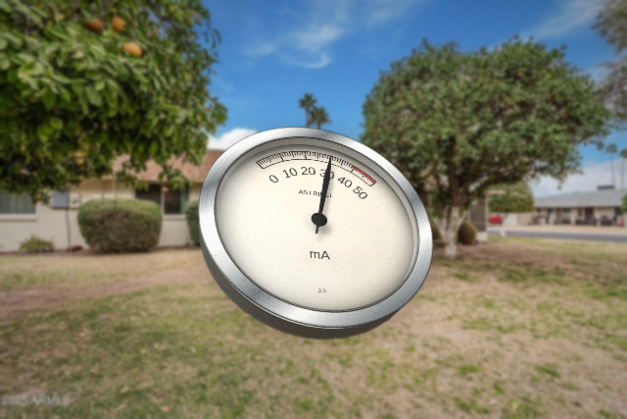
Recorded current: 30 mA
